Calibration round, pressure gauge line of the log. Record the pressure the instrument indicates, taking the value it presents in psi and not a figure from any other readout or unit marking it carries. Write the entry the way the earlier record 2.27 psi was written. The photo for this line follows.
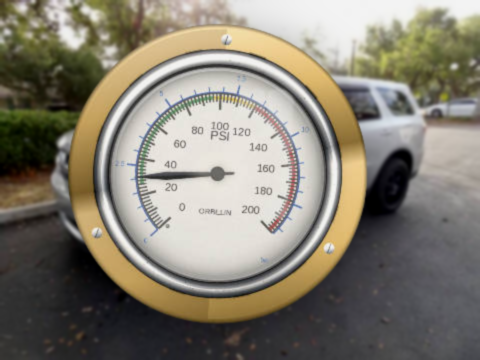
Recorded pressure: 30 psi
